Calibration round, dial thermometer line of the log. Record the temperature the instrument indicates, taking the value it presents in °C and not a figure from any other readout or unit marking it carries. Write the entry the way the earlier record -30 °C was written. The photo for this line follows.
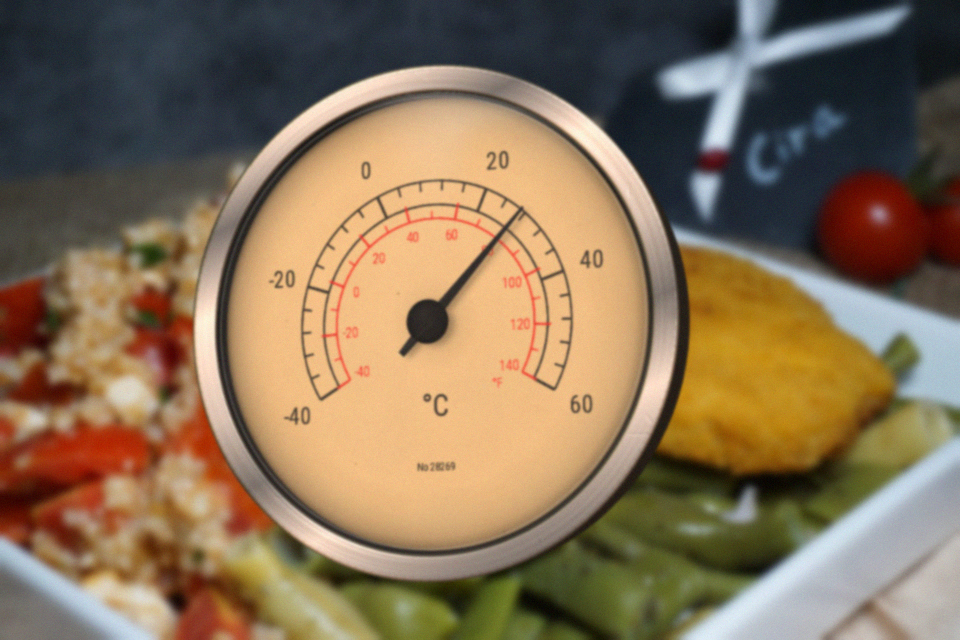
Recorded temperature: 28 °C
